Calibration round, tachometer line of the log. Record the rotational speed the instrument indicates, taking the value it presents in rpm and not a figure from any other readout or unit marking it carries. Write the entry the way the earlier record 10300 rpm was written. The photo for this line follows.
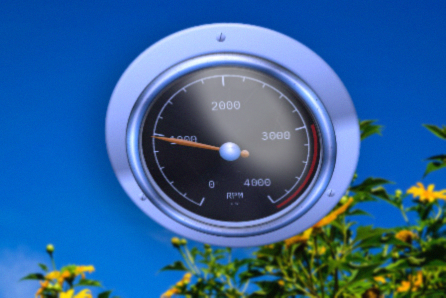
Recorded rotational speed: 1000 rpm
